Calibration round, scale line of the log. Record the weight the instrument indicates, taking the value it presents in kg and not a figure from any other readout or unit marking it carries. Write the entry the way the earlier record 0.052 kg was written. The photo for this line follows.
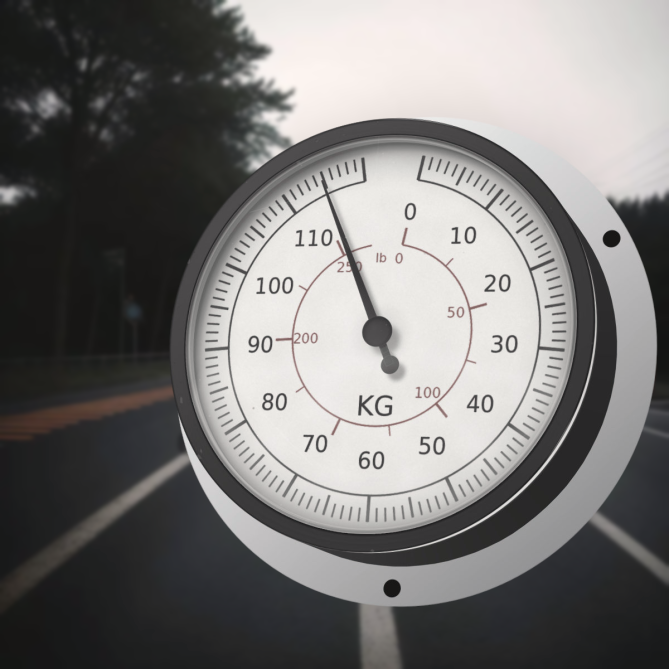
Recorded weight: 115 kg
